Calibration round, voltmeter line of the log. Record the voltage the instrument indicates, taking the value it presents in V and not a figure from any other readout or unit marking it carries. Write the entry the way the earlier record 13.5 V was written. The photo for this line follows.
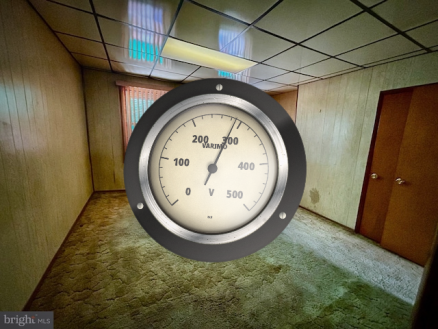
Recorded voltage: 290 V
